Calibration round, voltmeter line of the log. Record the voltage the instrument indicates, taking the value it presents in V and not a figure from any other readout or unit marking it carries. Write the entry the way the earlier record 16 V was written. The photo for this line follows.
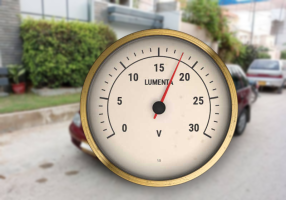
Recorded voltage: 18 V
